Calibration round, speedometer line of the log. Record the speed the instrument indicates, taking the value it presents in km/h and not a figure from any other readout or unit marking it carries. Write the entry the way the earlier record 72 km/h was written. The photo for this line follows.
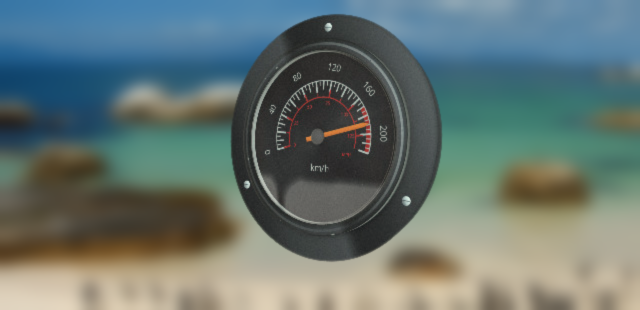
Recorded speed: 190 km/h
